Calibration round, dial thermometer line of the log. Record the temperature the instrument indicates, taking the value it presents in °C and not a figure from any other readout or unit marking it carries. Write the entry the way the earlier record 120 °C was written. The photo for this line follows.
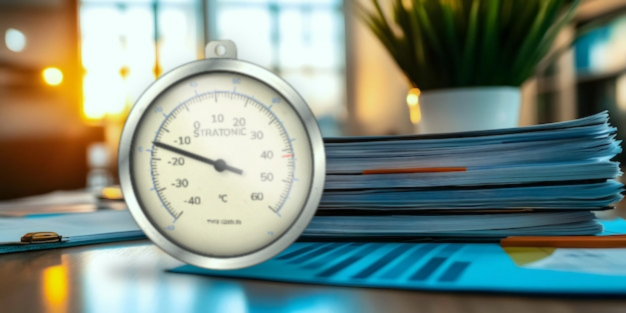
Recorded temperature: -15 °C
